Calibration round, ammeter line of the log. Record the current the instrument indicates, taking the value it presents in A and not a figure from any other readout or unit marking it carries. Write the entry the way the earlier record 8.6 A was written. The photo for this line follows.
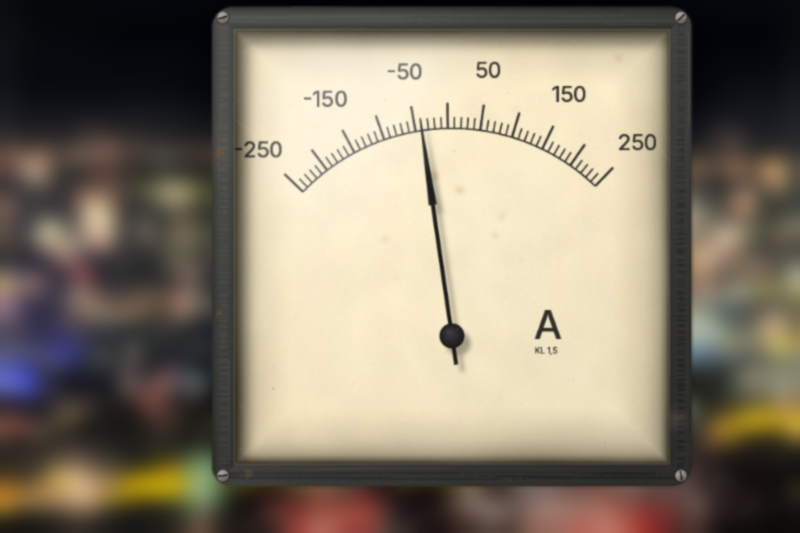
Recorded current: -40 A
